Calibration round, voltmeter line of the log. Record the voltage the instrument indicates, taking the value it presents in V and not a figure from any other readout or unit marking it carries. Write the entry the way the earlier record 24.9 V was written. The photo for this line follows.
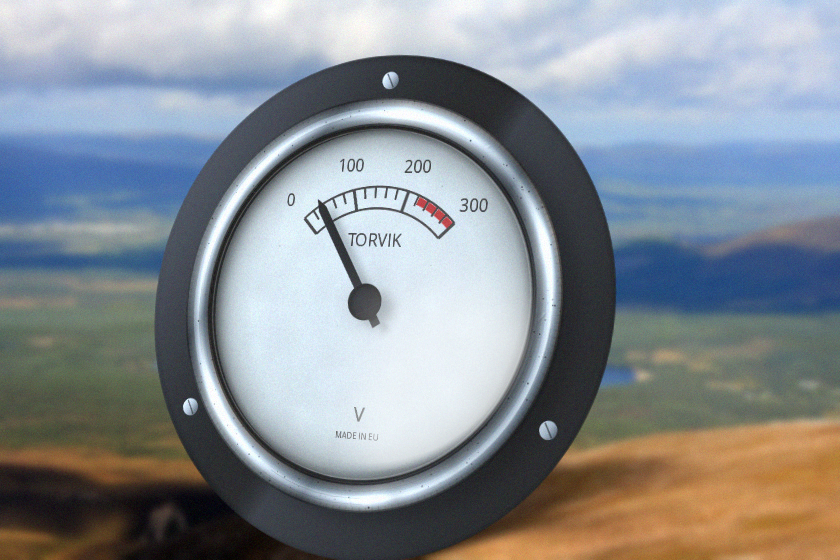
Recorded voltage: 40 V
